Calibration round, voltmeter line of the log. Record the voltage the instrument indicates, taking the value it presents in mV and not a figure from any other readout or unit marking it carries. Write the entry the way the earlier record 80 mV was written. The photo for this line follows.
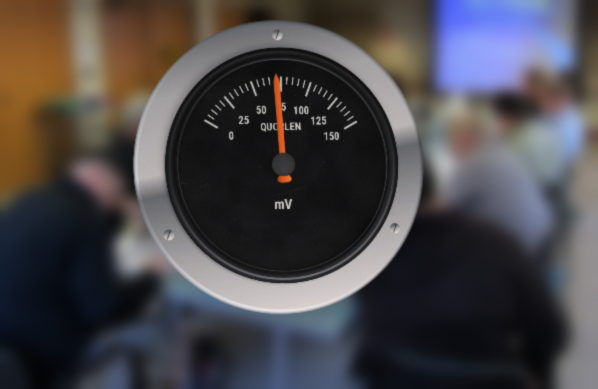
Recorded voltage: 70 mV
